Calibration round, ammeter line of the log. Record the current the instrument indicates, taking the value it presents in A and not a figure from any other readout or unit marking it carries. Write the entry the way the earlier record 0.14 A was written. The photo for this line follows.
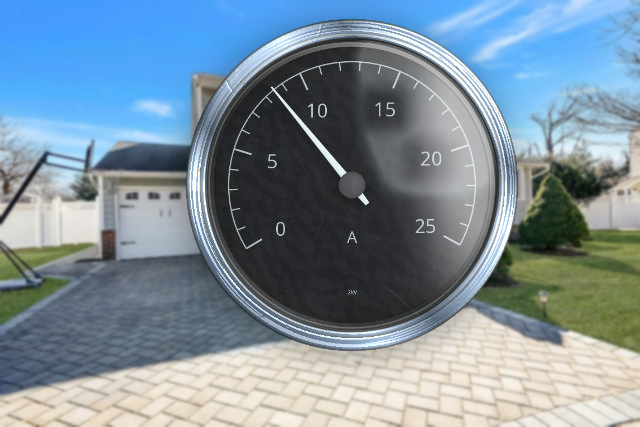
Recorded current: 8.5 A
